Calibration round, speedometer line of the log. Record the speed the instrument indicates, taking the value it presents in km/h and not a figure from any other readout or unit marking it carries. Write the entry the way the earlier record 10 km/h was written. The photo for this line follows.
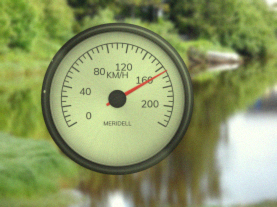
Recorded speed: 165 km/h
